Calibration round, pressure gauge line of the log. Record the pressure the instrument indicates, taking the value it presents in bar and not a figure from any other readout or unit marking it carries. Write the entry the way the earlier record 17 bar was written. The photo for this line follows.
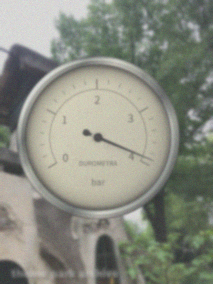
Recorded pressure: 3.9 bar
